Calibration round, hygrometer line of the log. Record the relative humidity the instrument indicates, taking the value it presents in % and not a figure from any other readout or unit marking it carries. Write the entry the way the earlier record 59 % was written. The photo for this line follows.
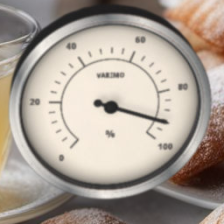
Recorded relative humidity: 92 %
